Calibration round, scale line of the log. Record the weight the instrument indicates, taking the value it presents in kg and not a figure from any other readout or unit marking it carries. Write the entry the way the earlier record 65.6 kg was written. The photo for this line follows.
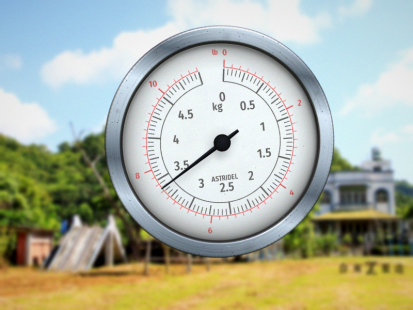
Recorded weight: 3.4 kg
